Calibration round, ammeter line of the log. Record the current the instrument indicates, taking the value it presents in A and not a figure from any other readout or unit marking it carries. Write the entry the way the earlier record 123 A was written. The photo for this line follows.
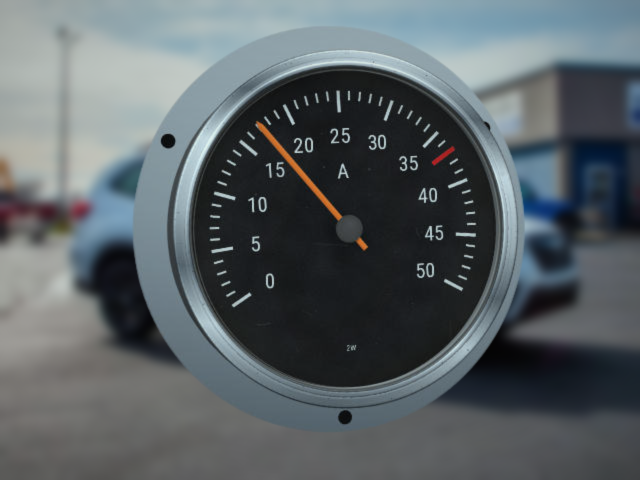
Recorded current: 17 A
